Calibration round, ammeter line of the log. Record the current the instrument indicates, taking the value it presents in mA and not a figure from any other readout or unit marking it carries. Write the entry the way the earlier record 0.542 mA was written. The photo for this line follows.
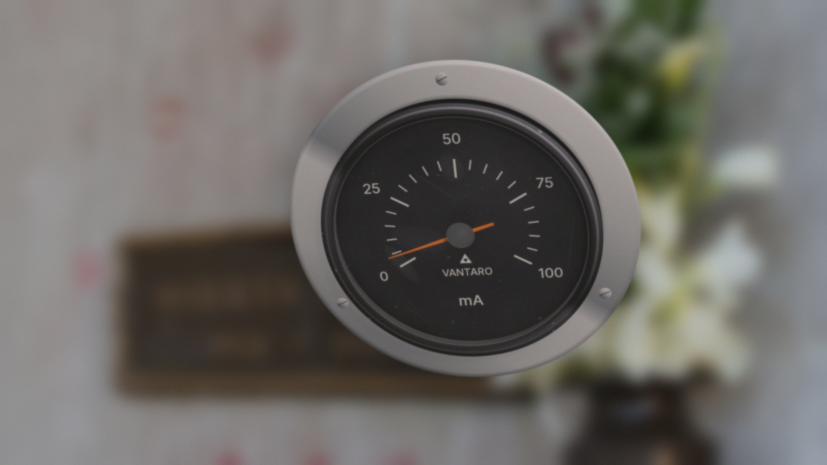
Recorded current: 5 mA
